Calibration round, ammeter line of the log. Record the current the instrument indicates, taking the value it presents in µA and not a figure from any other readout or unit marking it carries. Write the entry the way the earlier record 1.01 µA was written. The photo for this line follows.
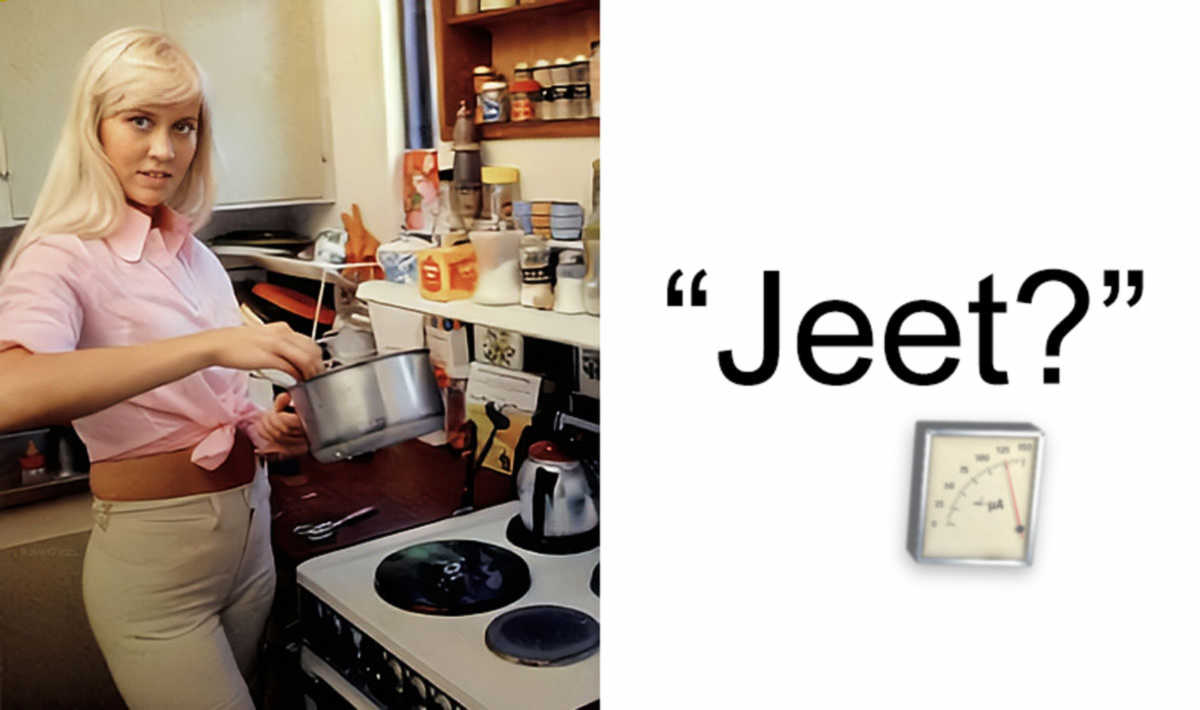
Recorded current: 125 µA
